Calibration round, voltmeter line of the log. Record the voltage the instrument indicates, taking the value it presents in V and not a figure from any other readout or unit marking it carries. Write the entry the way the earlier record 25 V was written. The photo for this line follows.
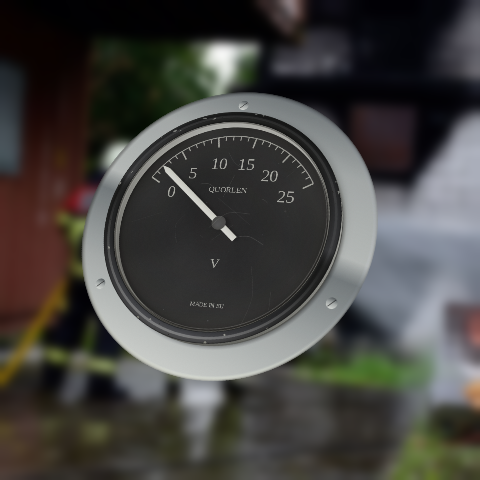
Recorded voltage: 2 V
